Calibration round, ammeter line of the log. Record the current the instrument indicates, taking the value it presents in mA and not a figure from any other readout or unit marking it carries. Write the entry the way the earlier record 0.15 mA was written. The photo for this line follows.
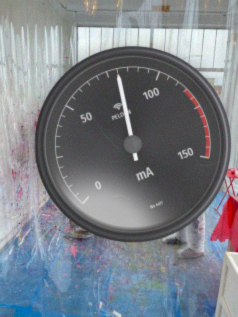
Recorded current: 80 mA
